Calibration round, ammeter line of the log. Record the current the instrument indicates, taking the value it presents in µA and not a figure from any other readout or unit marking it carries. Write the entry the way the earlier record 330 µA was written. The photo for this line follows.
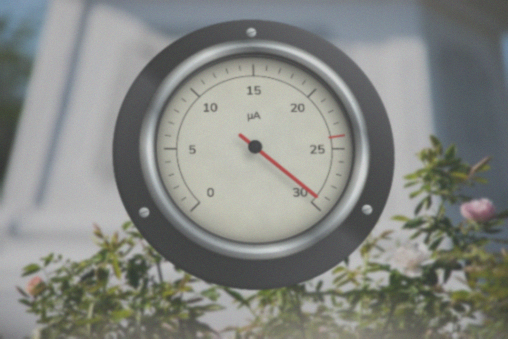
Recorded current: 29.5 µA
